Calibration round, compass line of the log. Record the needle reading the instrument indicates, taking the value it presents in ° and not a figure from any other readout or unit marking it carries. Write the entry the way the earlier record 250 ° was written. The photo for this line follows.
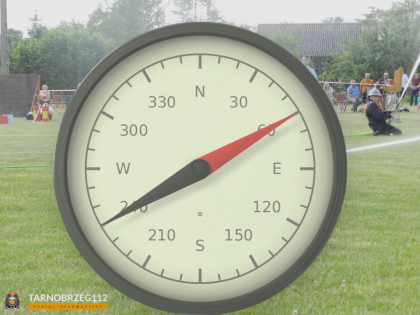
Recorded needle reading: 60 °
